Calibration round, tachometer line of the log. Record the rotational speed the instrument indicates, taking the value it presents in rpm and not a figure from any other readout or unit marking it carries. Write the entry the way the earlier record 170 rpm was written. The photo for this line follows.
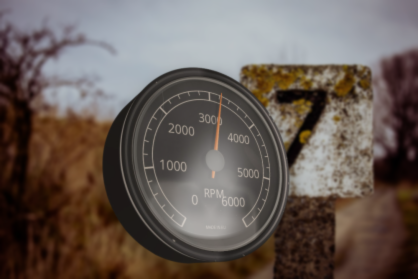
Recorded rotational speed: 3200 rpm
